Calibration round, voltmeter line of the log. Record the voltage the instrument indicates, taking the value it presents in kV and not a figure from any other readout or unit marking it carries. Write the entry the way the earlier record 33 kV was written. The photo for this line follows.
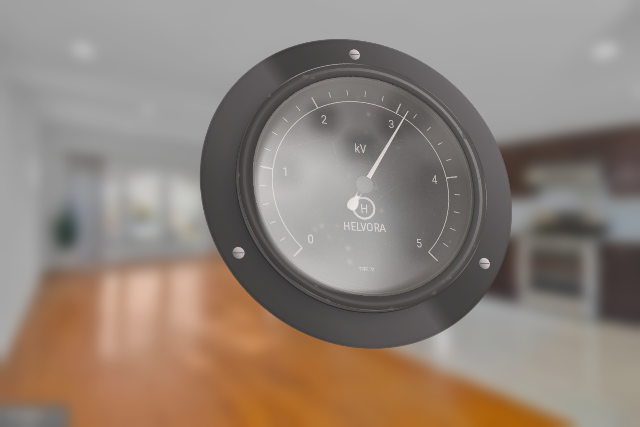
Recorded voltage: 3.1 kV
